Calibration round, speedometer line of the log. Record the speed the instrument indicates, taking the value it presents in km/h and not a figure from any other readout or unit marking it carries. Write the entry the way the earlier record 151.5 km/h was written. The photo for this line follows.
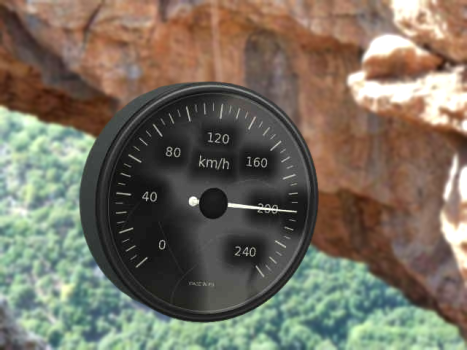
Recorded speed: 200 km/h
